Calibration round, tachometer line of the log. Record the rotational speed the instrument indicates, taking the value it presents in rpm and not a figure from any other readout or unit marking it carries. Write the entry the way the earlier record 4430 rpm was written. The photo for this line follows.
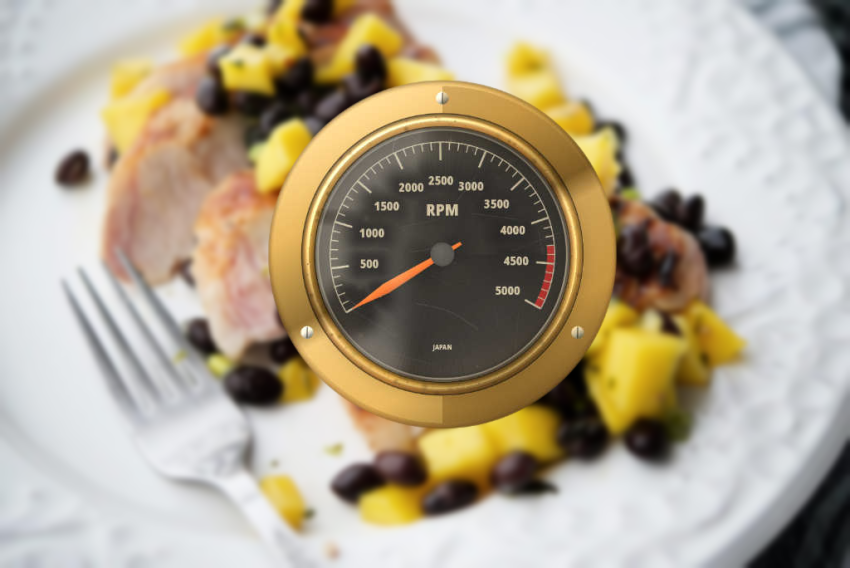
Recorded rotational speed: 0 rpm
